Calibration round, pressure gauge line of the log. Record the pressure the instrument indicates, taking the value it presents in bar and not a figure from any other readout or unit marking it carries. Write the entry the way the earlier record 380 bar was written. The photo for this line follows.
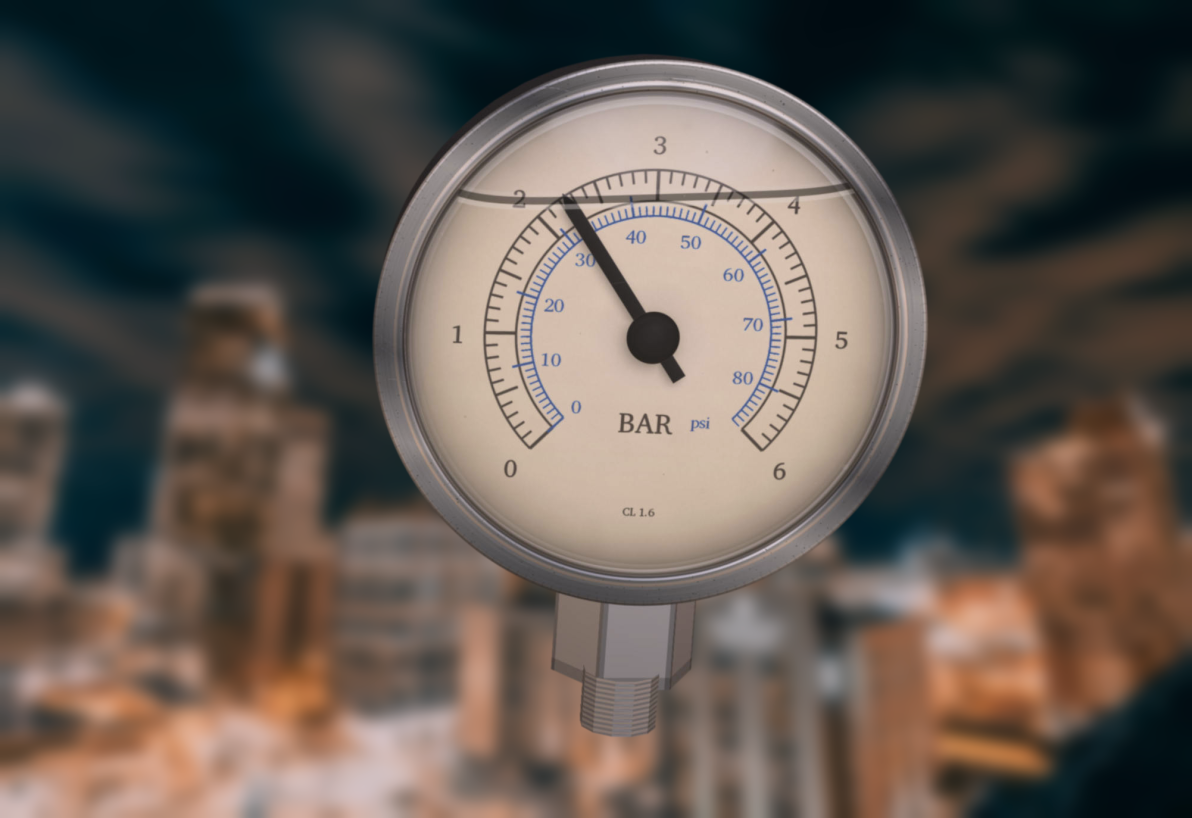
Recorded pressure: 2.25 bar
